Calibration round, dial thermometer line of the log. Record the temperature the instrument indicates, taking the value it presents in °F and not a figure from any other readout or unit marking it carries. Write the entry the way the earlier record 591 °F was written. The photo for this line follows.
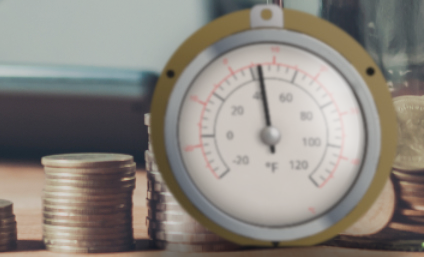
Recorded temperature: 44 °F
